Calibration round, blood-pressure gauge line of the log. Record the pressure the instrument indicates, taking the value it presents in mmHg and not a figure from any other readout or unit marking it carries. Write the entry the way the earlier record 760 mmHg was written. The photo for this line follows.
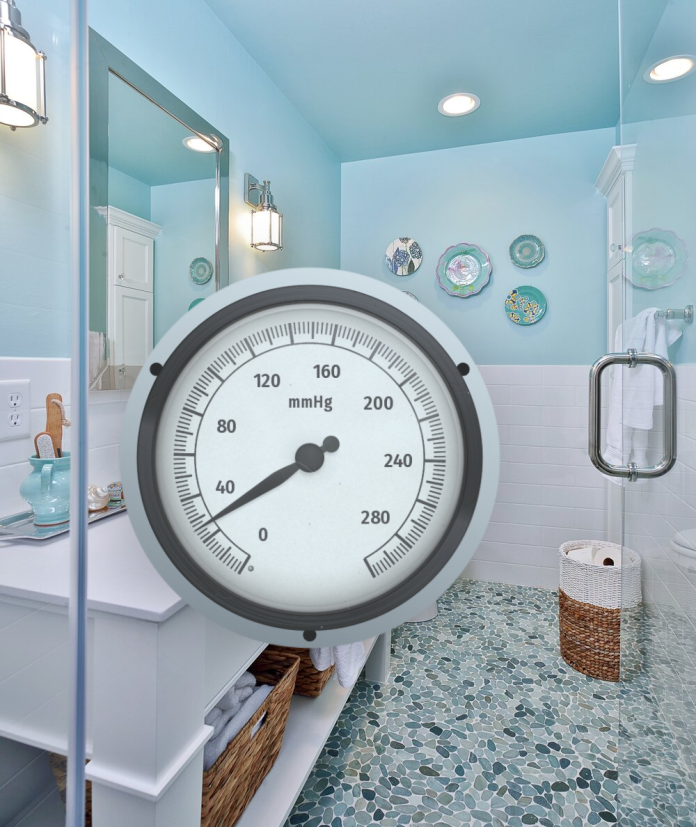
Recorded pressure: 26 mmHg
